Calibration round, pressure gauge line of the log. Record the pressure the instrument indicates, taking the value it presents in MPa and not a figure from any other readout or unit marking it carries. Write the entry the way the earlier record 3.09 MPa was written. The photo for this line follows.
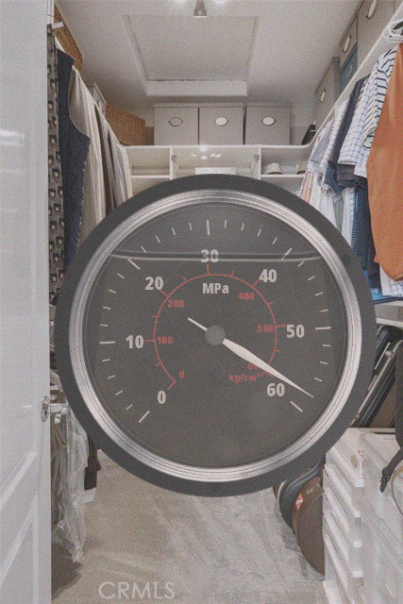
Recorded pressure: 58 MPa
